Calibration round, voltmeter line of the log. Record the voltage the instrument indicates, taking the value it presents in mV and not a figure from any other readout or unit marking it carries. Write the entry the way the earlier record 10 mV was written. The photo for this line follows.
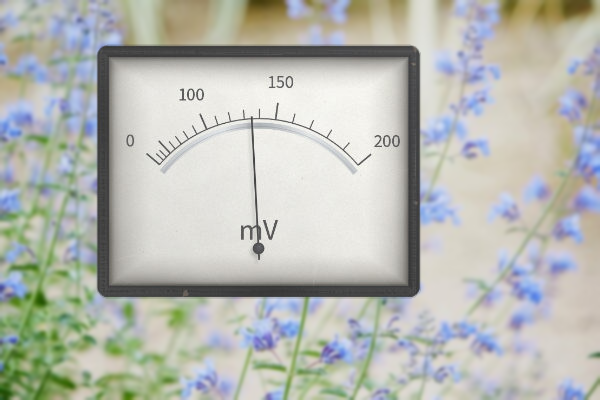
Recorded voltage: 135 mV
